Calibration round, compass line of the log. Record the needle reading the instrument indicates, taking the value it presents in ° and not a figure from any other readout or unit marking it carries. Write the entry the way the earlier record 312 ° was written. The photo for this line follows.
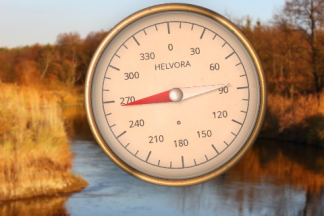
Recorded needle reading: 265 °
